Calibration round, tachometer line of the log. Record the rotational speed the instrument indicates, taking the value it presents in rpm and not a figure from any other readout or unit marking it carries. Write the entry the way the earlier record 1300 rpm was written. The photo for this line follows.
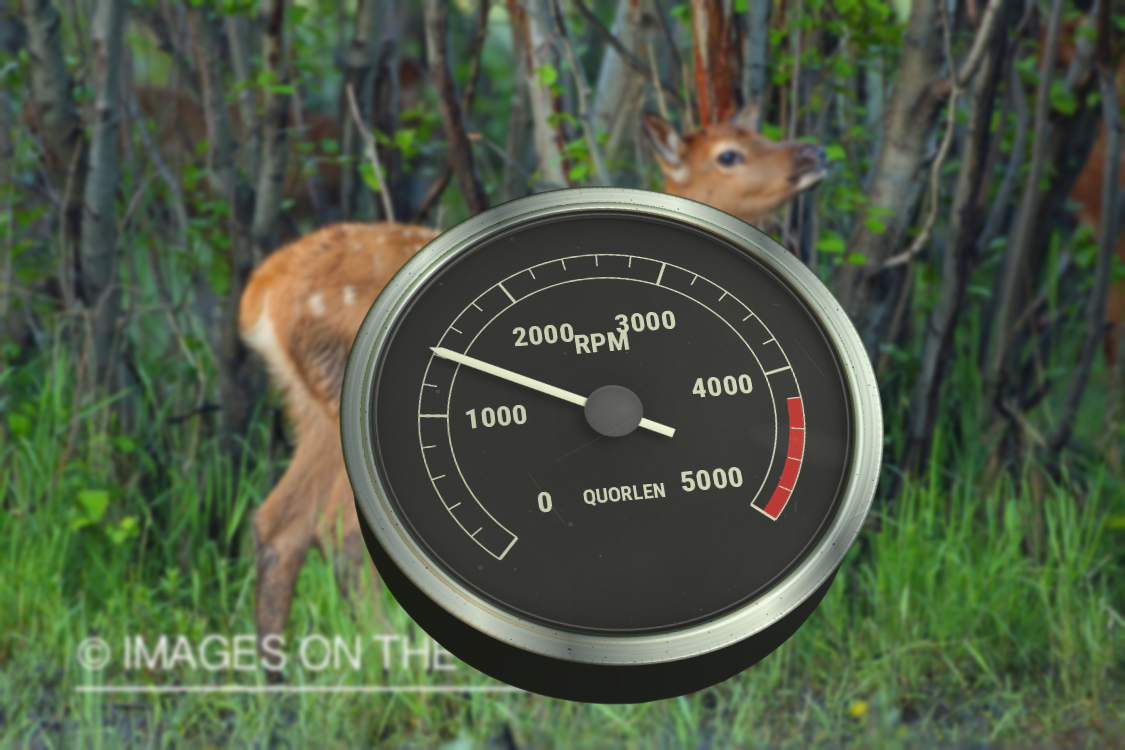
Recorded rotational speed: 1400 rpm
